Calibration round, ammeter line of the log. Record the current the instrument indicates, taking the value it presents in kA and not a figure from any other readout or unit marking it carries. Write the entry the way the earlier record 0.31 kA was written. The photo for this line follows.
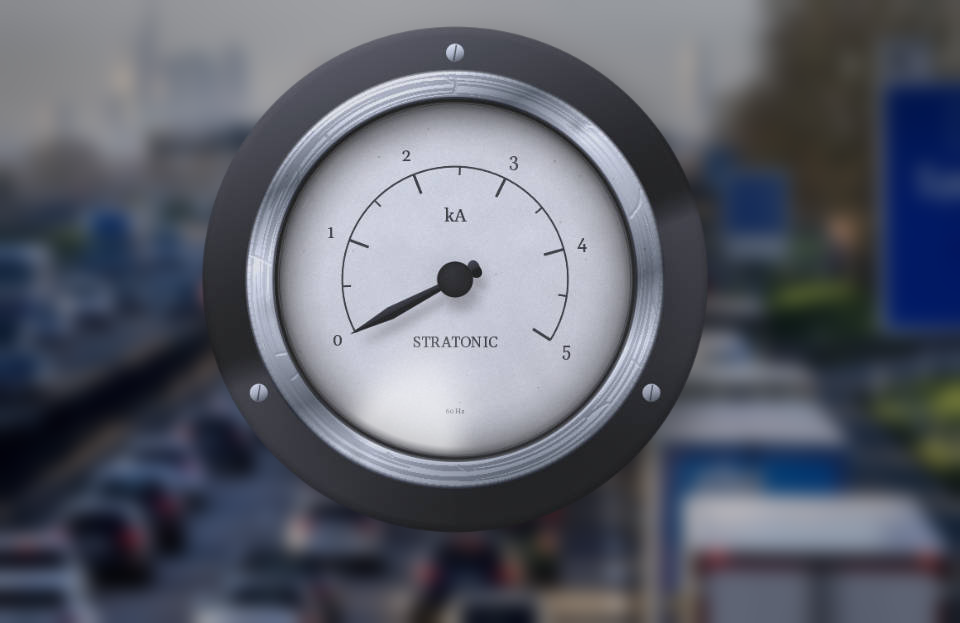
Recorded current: 0 kA
